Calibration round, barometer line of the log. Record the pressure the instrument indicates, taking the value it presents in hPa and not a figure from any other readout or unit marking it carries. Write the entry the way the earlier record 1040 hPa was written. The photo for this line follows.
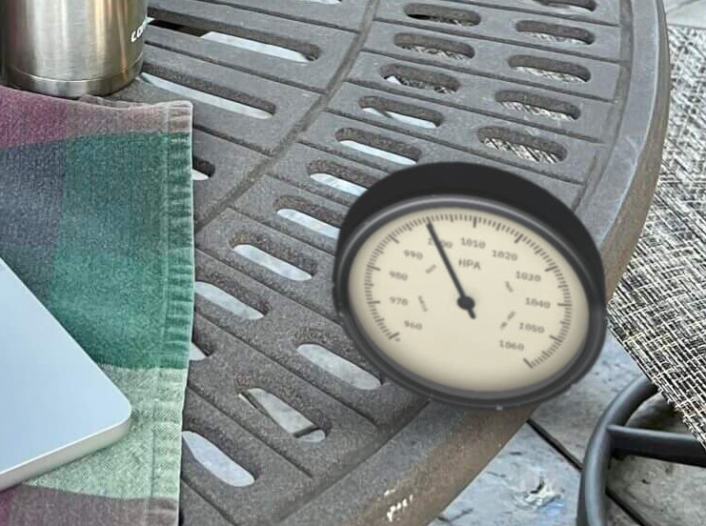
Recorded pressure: 1000 hPa
